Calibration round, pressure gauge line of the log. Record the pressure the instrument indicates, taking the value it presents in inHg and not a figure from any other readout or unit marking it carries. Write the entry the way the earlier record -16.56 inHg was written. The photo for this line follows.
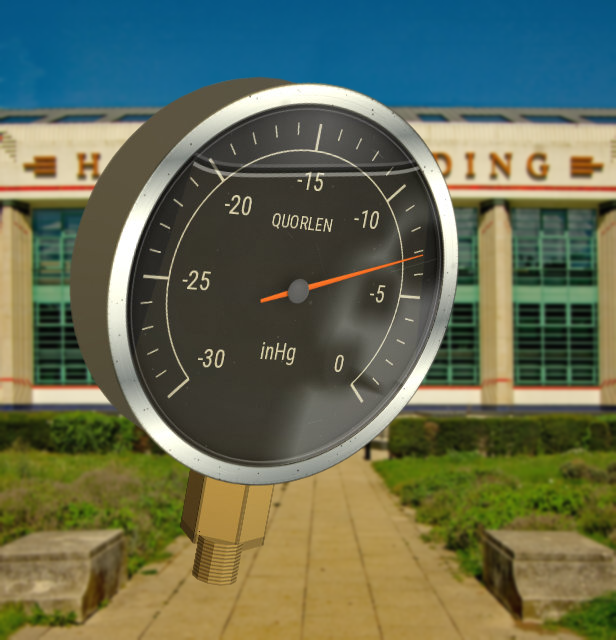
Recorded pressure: -7 inHg
